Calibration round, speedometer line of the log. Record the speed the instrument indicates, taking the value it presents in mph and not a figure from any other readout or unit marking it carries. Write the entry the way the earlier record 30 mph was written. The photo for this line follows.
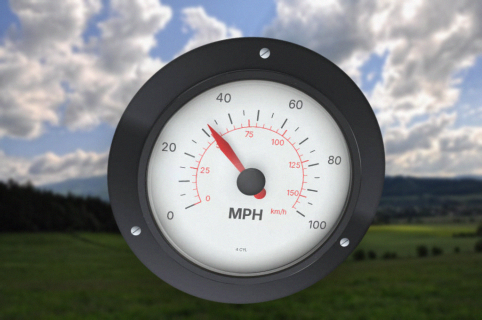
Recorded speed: 32.5 mph
